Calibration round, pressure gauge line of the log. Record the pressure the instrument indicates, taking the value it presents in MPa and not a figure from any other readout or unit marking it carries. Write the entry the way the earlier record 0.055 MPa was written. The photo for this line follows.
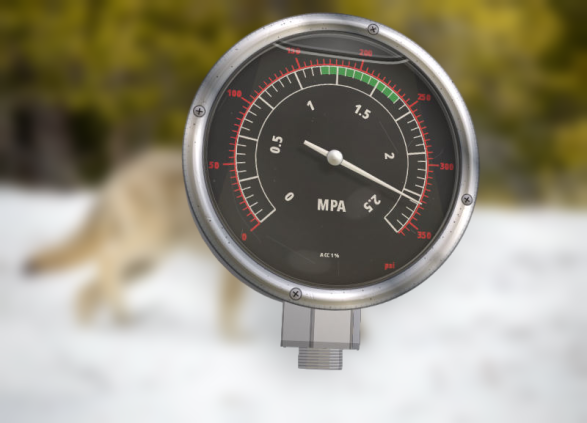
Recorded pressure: 2.3 MPa
